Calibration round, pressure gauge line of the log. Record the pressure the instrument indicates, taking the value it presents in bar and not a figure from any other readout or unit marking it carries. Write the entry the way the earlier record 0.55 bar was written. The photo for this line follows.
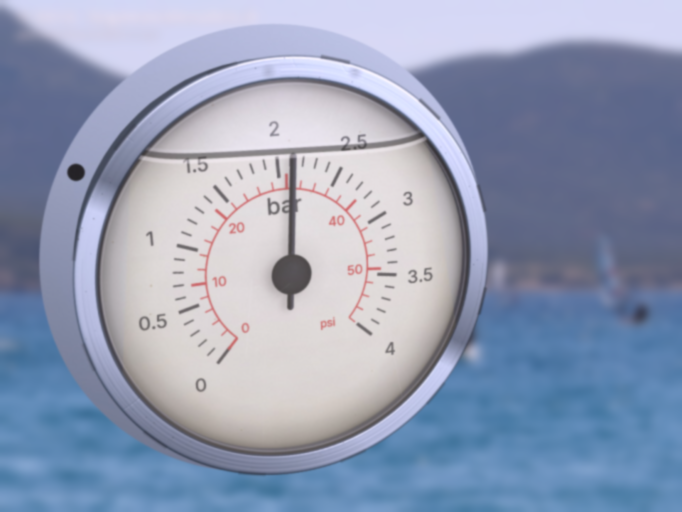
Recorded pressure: 2.1 bar
